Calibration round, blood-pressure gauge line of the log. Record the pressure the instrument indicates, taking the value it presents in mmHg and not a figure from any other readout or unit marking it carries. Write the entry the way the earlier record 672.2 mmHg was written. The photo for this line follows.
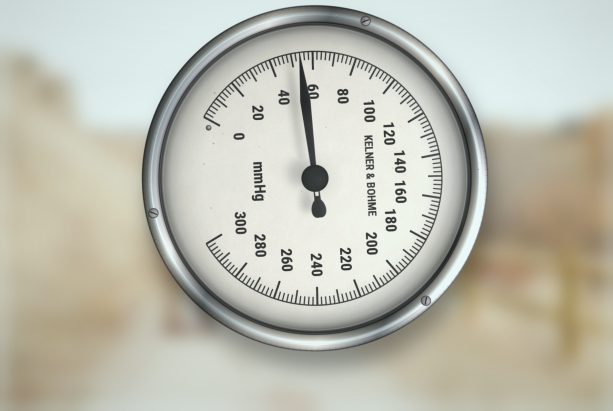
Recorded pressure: 54 mmHg
